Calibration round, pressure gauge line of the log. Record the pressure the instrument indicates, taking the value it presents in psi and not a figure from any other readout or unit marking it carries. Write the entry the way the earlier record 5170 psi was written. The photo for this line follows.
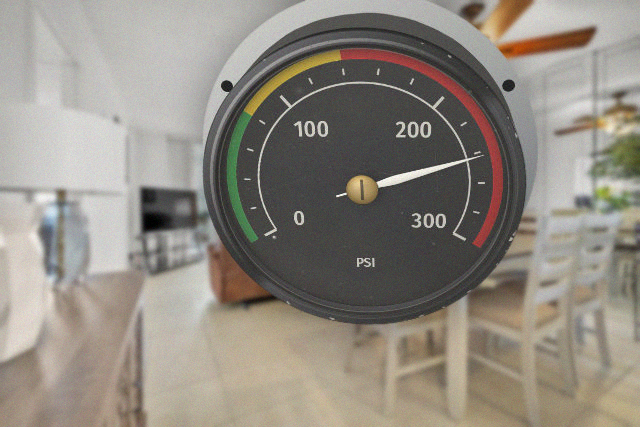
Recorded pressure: 240 psi
